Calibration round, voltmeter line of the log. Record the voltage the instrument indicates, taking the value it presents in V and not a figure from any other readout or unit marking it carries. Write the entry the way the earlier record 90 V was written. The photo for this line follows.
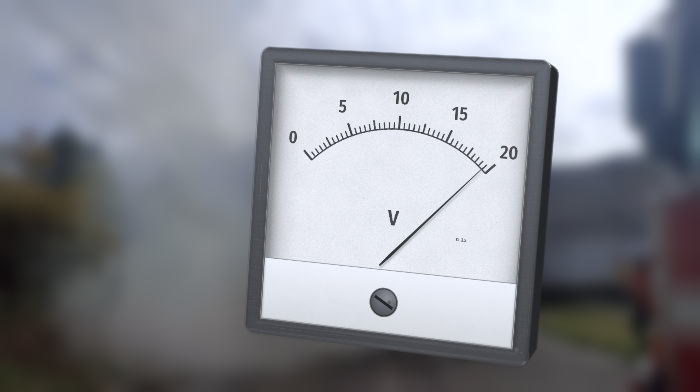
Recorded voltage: 19.5 V
